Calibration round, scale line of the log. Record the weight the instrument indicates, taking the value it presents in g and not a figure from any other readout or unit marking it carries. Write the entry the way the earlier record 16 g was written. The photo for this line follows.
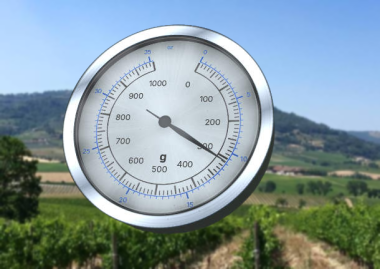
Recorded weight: 310 g
